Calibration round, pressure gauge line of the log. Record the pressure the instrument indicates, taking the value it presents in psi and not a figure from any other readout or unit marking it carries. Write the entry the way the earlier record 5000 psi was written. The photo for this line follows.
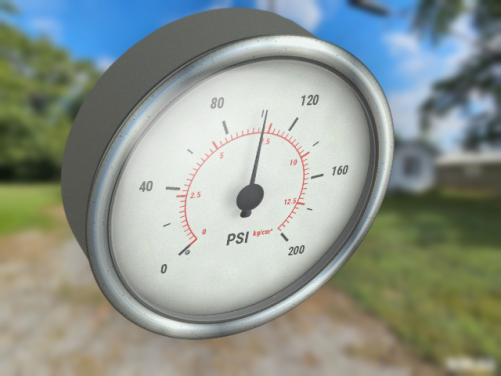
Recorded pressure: 100 psi
